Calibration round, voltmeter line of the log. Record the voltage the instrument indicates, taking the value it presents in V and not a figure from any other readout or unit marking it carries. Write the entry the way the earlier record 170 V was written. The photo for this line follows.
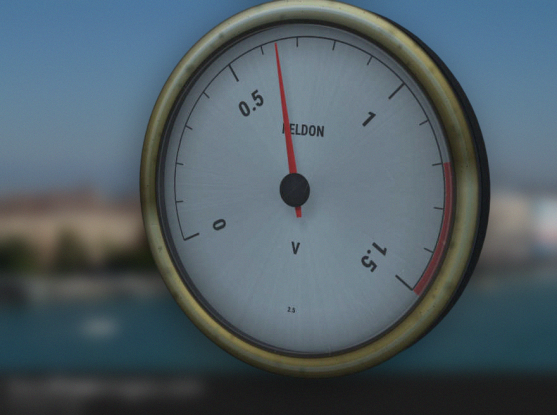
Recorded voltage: 0.65 V
